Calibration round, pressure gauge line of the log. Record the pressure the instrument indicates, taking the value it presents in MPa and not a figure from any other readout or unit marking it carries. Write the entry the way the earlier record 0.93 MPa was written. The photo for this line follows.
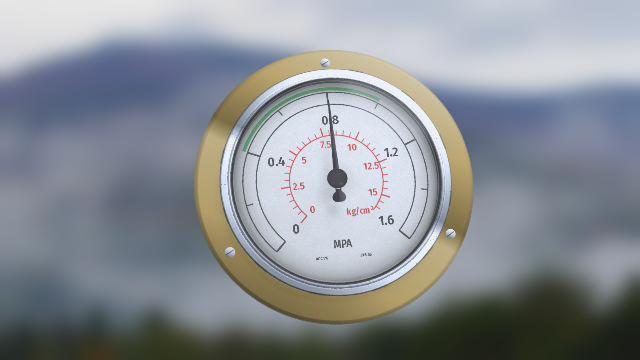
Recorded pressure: 0.8 MPa
